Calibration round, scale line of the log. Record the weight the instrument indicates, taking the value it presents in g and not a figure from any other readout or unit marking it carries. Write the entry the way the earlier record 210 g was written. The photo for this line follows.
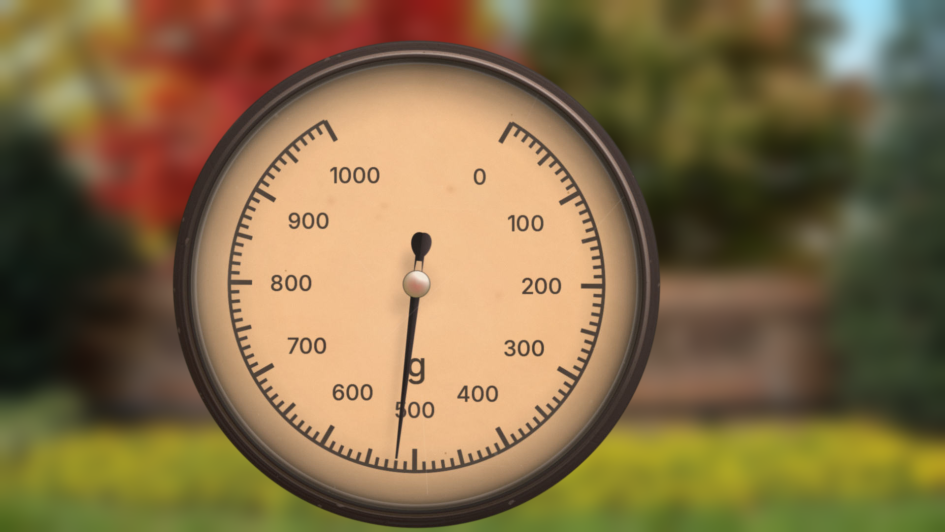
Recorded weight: 520 g
